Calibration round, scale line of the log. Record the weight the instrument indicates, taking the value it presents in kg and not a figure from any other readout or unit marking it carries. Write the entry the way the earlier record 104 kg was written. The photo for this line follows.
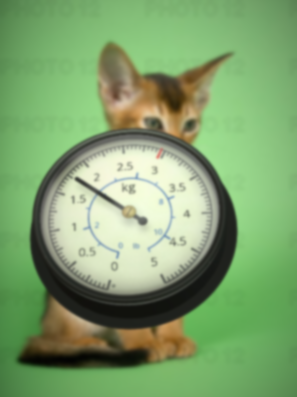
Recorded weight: 1.75 kg
